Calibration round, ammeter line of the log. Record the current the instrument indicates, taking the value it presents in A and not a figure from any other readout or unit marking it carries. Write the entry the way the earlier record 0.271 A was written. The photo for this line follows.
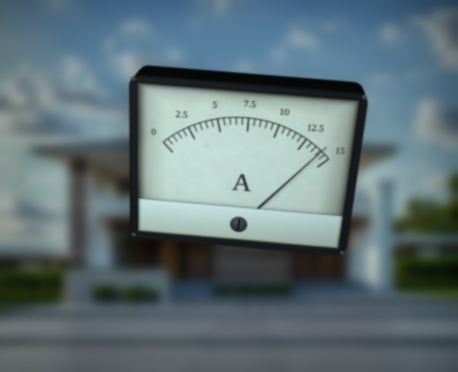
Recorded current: 14 A
